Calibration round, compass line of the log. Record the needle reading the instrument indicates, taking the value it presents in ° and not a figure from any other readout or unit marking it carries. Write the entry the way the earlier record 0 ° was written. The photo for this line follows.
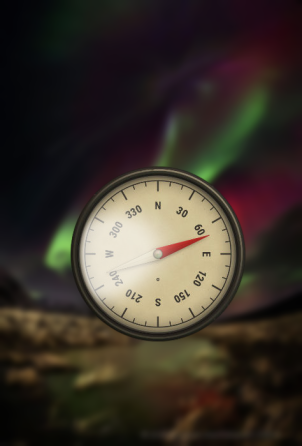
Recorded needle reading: 70 °
